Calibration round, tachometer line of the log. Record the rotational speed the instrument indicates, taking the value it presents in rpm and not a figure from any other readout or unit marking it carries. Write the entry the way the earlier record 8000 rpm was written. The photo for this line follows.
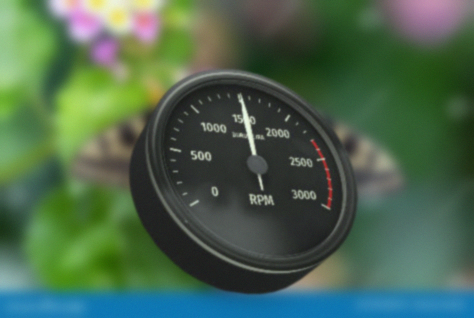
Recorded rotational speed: 1500 rpm
